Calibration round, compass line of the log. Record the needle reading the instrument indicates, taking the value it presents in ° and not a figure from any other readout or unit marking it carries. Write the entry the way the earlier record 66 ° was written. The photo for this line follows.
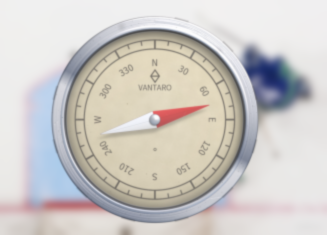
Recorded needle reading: 75 °
